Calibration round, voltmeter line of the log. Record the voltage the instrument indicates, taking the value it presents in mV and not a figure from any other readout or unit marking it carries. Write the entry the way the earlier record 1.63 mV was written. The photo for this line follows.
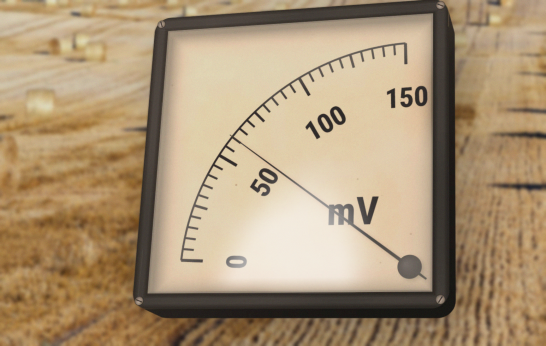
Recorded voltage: 60 mV
